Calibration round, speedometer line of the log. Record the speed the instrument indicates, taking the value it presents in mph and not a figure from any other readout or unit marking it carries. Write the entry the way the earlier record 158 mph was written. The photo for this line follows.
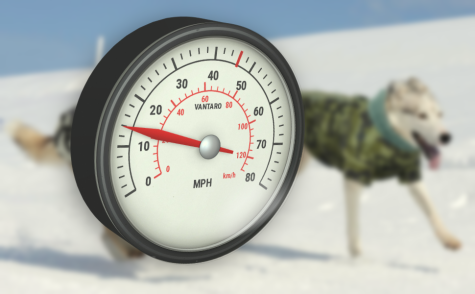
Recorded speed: 14 mph
